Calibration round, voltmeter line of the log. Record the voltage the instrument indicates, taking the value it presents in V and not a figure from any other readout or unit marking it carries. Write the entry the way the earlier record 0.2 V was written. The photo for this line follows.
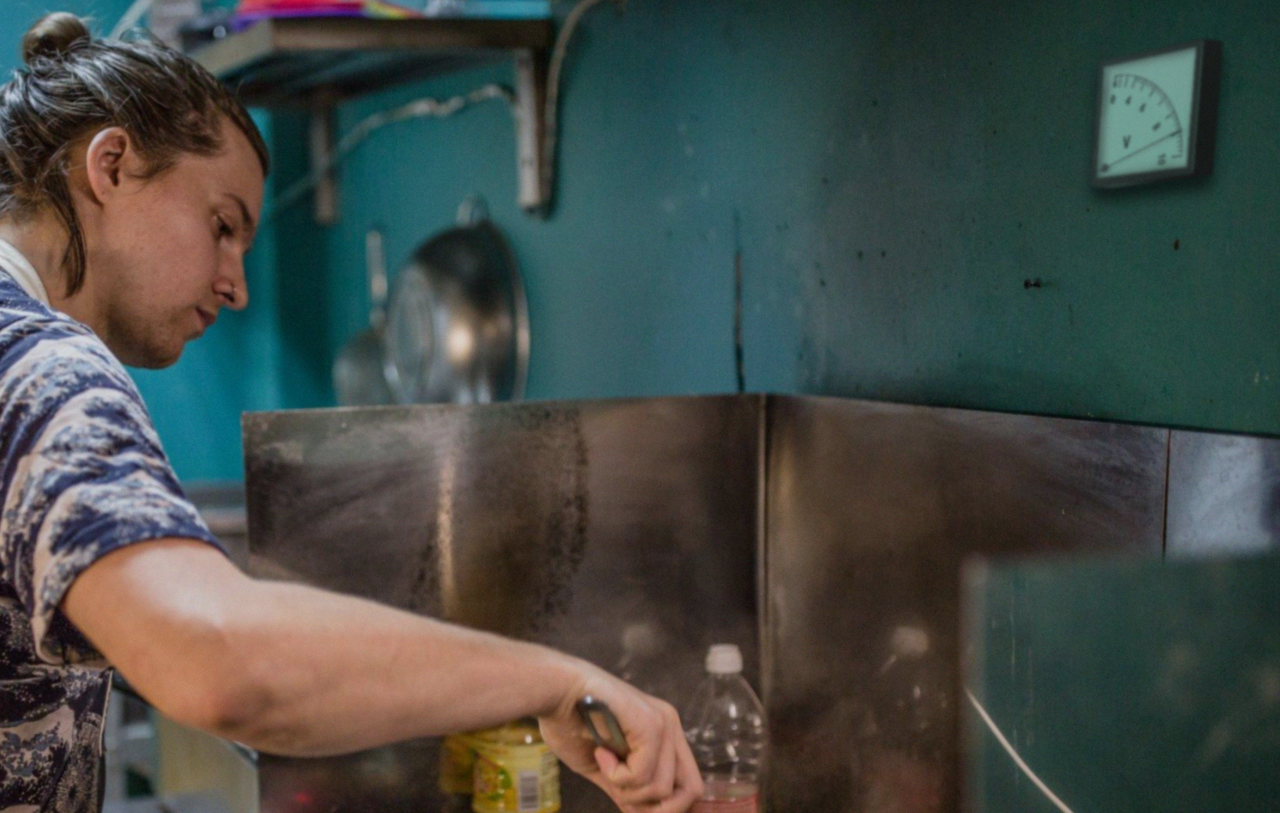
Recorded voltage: 9 V
